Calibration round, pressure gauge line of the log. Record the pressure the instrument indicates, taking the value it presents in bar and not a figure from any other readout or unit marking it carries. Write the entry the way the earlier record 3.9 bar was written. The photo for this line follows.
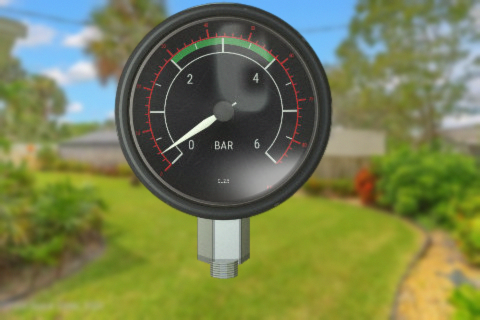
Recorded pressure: 0.25 bar
